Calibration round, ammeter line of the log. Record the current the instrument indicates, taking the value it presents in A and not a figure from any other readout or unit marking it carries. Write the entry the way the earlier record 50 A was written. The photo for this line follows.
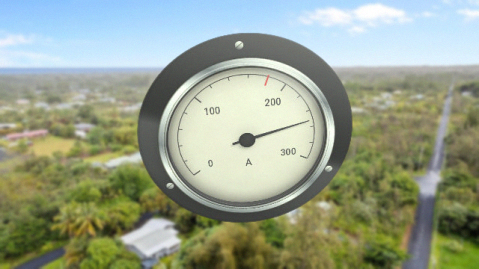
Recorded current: 250 A
